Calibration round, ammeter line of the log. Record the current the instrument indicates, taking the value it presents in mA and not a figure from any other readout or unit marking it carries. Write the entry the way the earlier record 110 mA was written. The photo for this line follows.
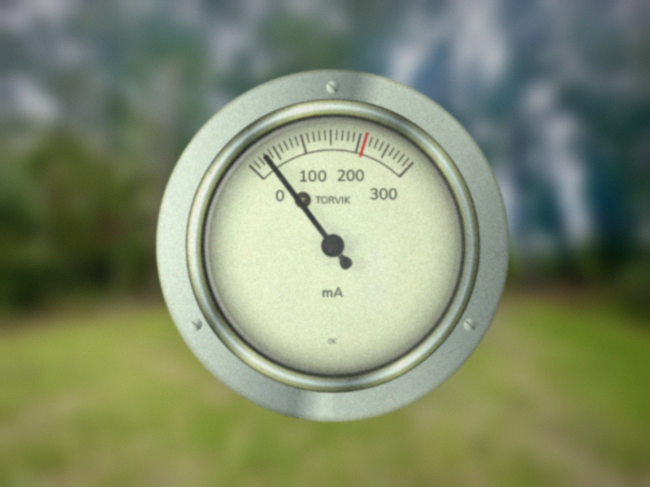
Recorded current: 30 mA
